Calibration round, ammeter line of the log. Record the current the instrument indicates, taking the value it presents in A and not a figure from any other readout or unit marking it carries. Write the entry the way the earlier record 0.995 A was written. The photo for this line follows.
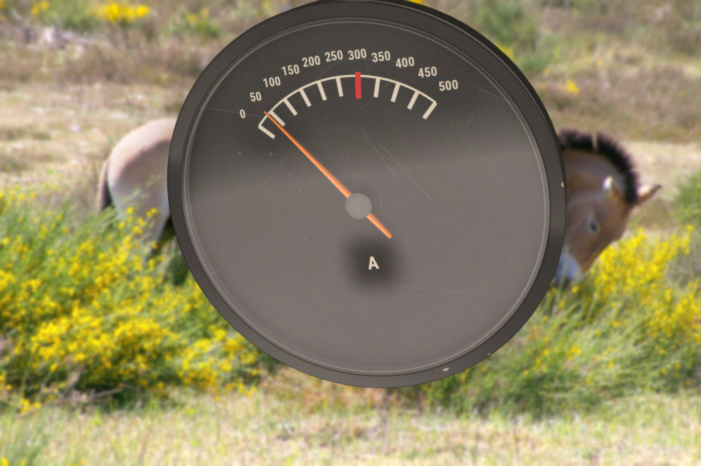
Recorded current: 50 A
